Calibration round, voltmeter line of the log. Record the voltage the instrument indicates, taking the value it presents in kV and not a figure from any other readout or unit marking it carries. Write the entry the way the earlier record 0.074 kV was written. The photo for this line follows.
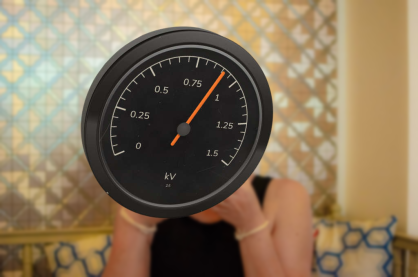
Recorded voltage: 0.9 kV
